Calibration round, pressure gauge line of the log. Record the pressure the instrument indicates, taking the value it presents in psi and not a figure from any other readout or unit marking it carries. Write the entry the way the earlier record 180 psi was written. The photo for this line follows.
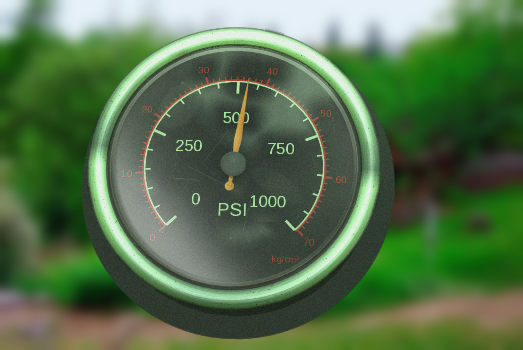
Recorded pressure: 525 psi
